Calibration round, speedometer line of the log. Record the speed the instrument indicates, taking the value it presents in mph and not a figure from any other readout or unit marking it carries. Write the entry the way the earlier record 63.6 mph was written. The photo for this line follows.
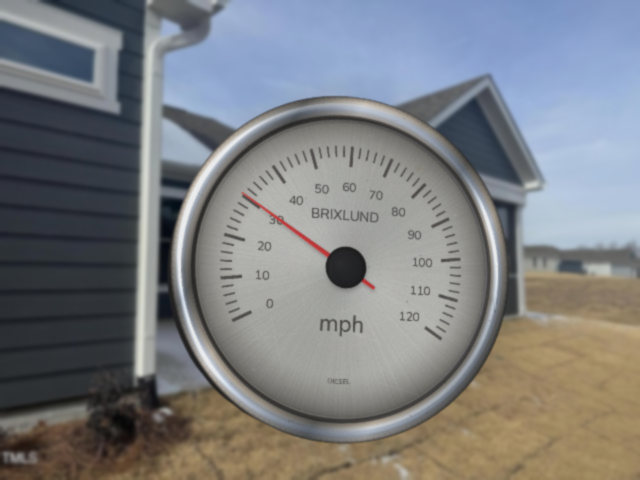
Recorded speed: 30 mph
